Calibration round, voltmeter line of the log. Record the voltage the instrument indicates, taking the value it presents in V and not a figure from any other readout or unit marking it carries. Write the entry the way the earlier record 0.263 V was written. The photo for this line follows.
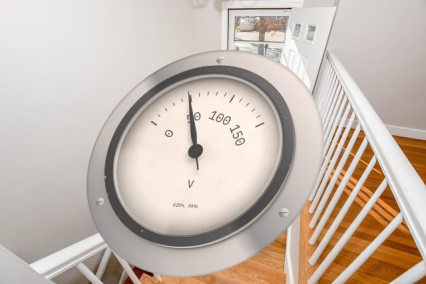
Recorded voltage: 50 V
